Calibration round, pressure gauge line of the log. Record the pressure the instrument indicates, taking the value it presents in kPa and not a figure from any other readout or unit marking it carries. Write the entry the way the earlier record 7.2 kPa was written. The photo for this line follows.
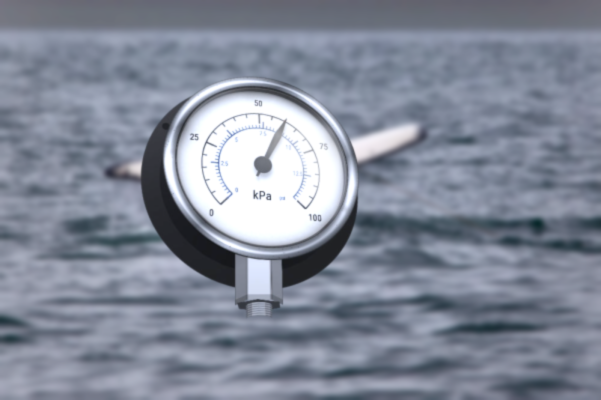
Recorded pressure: 60 kPa
